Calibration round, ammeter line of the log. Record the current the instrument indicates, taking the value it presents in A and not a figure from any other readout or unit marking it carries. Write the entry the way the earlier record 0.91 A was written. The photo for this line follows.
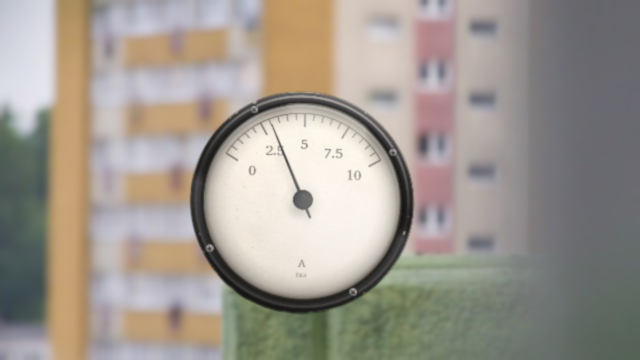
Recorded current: 3 A
